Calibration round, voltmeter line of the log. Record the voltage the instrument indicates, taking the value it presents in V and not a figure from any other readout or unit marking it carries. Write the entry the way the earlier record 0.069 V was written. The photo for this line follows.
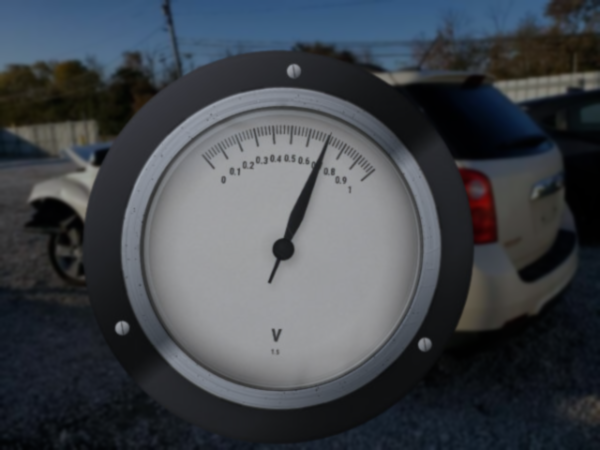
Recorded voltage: 0.7 V
